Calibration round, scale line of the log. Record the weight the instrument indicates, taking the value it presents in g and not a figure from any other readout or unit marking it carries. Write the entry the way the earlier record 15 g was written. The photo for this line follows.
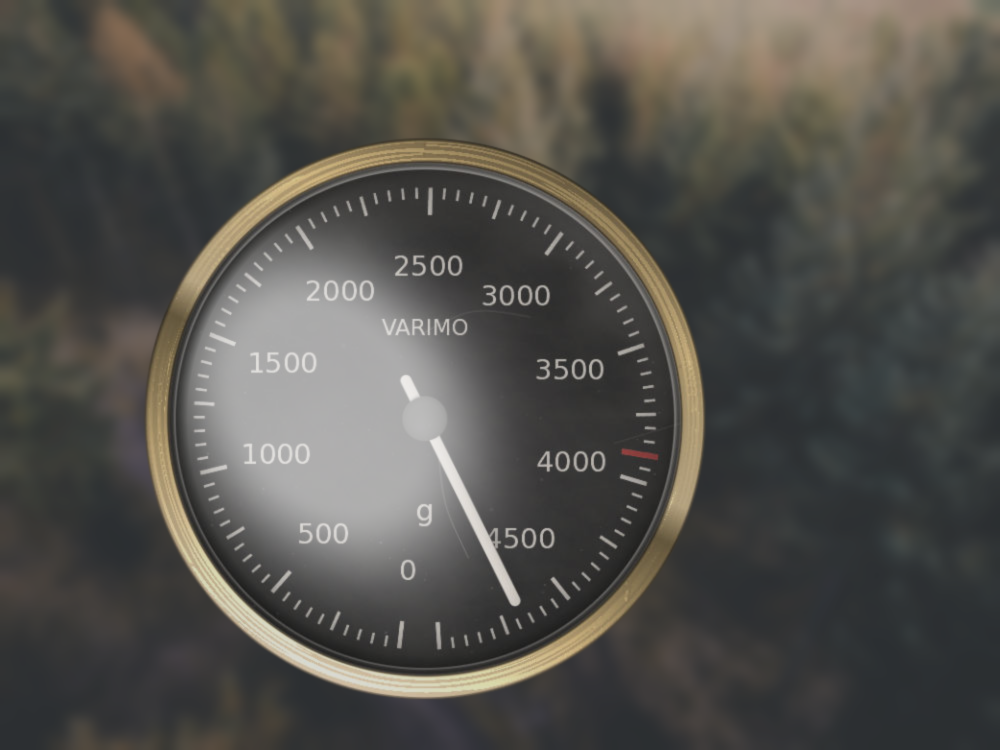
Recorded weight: 4675 g
